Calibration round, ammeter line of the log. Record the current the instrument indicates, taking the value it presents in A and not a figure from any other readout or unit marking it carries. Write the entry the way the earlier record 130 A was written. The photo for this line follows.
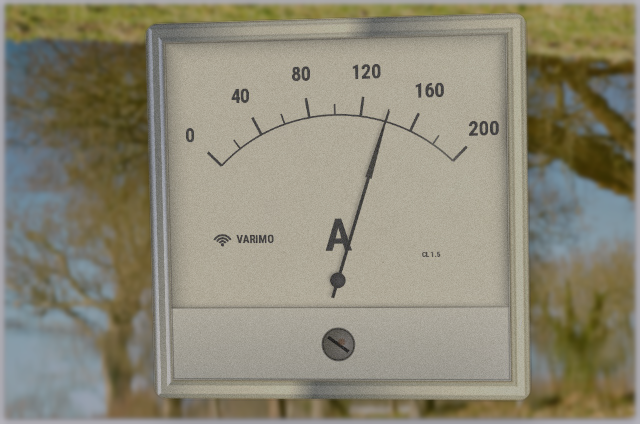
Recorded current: 140 A
